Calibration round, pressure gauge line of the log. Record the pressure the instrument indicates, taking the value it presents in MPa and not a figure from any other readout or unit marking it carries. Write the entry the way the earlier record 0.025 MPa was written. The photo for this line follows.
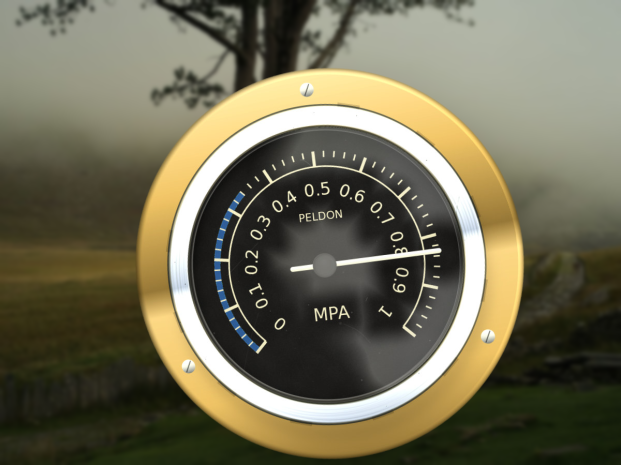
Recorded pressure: 0.83 MPa
